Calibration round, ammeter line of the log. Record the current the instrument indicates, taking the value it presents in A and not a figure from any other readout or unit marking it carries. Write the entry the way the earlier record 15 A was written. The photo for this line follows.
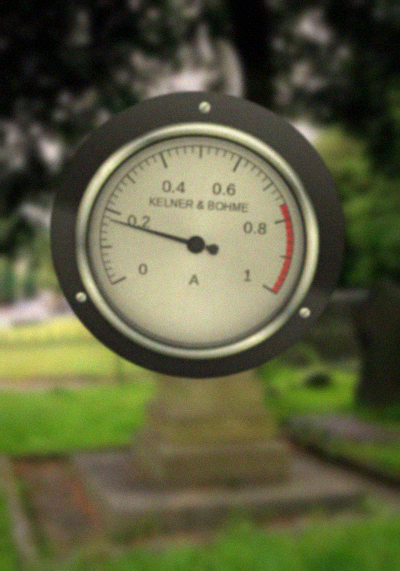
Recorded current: 0.18 A
